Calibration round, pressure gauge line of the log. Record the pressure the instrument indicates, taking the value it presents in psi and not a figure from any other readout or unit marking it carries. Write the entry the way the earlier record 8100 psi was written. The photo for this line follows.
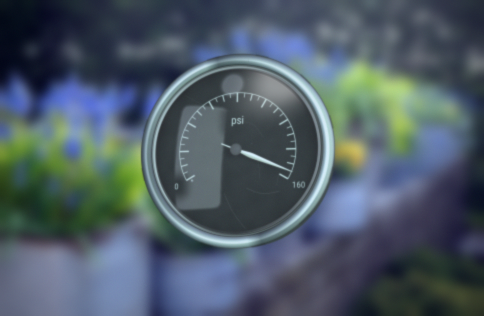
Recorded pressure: 155 psi
